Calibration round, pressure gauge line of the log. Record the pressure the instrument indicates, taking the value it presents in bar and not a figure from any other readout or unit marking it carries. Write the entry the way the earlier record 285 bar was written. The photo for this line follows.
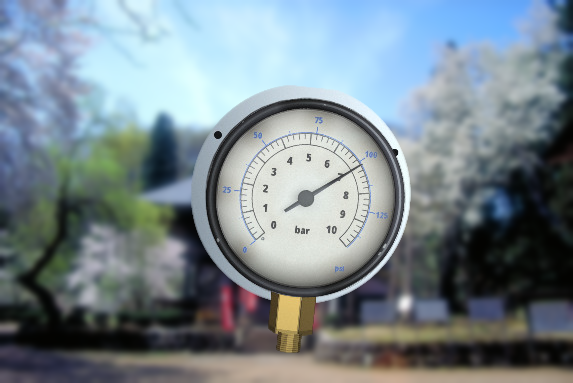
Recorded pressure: 7 bar
